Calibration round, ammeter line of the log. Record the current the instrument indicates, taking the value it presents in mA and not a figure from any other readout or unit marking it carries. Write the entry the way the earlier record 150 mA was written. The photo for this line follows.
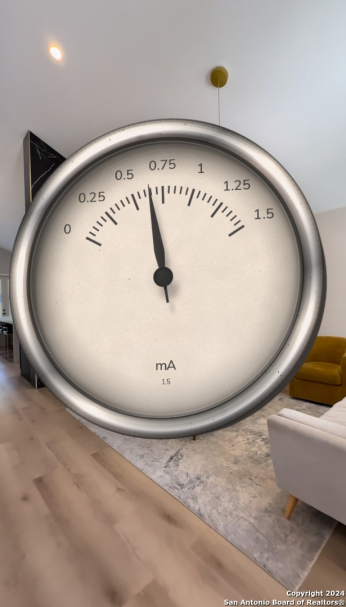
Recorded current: 0.65 mA
